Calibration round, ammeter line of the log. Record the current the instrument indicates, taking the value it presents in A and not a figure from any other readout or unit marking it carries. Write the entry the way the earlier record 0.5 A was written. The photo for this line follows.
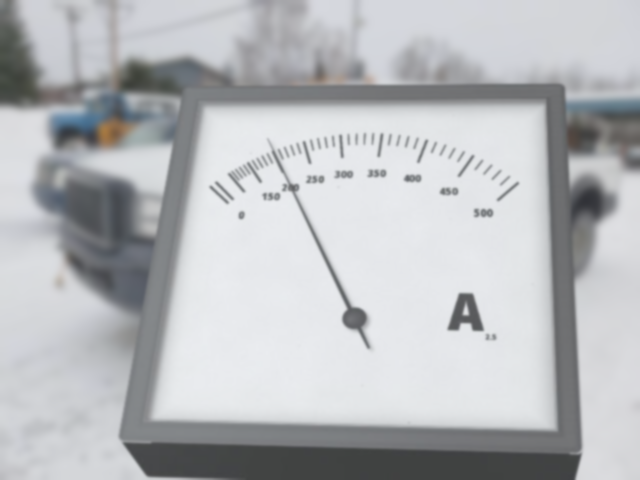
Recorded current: 200 A
